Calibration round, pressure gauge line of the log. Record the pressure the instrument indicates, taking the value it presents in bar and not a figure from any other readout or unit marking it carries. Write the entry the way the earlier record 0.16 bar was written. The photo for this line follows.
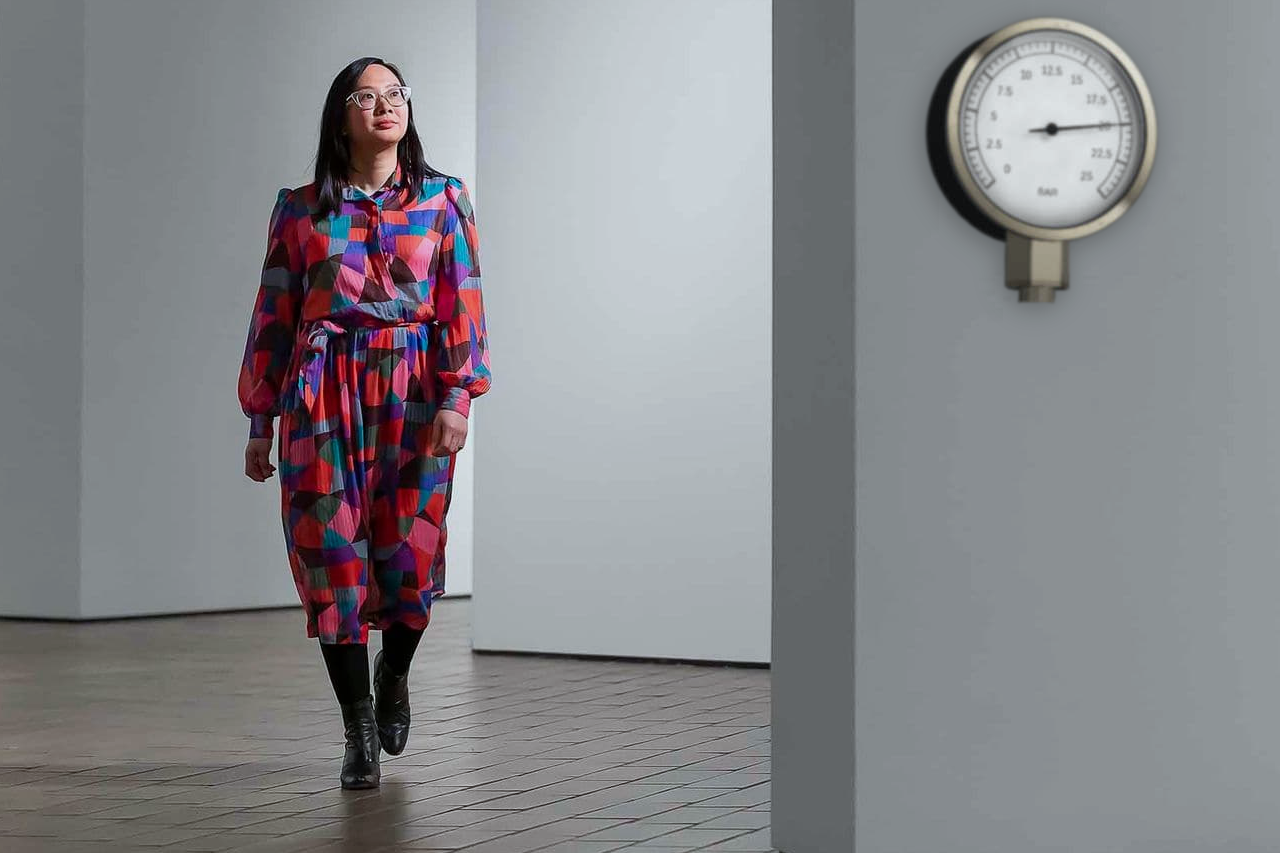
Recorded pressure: 20 bar
